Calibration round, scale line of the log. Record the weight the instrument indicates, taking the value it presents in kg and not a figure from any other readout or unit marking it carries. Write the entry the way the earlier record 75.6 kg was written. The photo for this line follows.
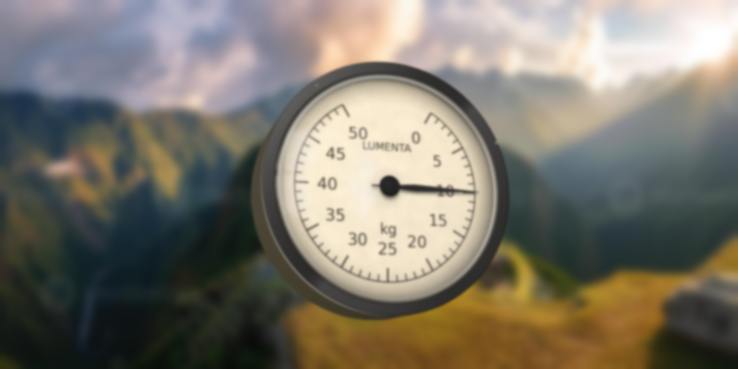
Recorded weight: 10 kg
